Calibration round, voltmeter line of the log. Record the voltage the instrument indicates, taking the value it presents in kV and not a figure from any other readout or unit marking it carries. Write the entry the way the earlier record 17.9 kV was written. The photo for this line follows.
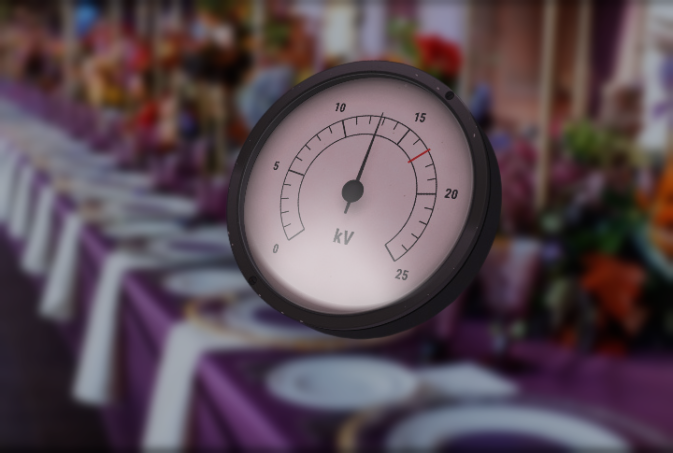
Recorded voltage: 13 kV
